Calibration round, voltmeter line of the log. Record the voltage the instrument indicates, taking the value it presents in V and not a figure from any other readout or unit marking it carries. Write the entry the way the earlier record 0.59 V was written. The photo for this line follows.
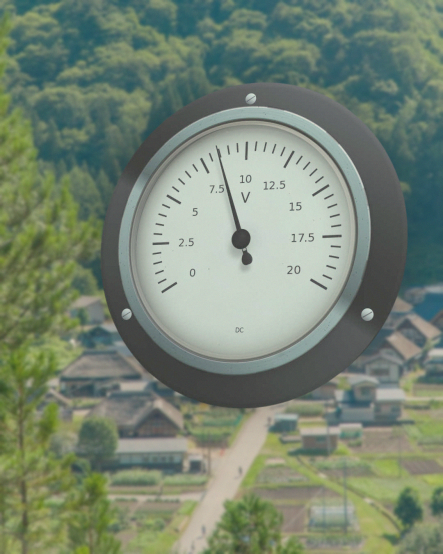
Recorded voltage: 8.5 V
